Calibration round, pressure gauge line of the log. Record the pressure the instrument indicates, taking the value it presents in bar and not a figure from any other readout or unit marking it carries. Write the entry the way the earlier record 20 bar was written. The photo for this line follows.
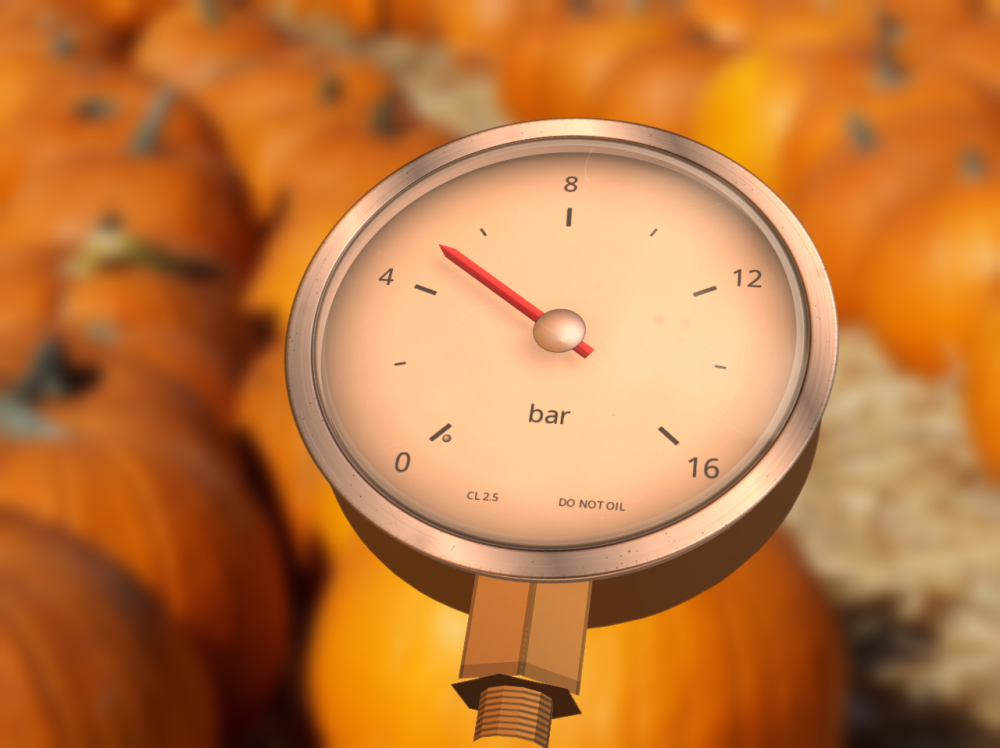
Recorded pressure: 5 bar
